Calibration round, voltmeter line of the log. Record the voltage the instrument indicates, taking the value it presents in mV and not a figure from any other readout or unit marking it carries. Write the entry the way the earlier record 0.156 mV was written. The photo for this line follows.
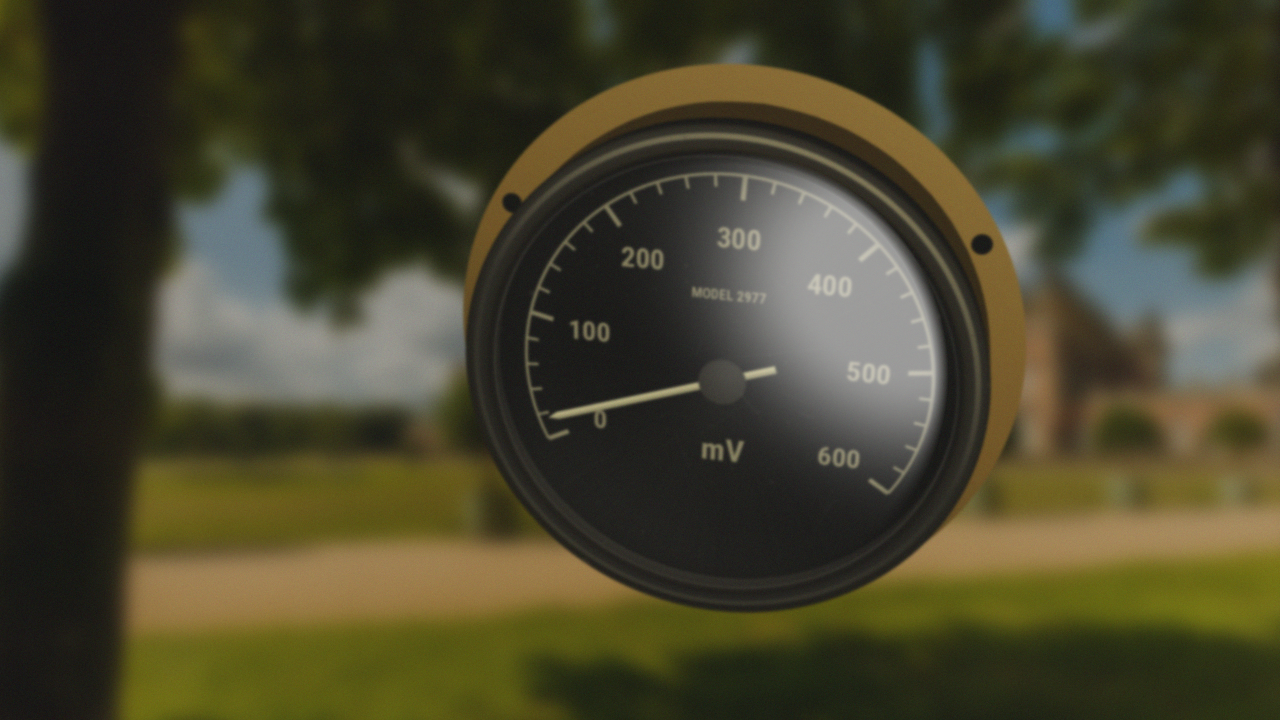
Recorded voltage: 20 mV
